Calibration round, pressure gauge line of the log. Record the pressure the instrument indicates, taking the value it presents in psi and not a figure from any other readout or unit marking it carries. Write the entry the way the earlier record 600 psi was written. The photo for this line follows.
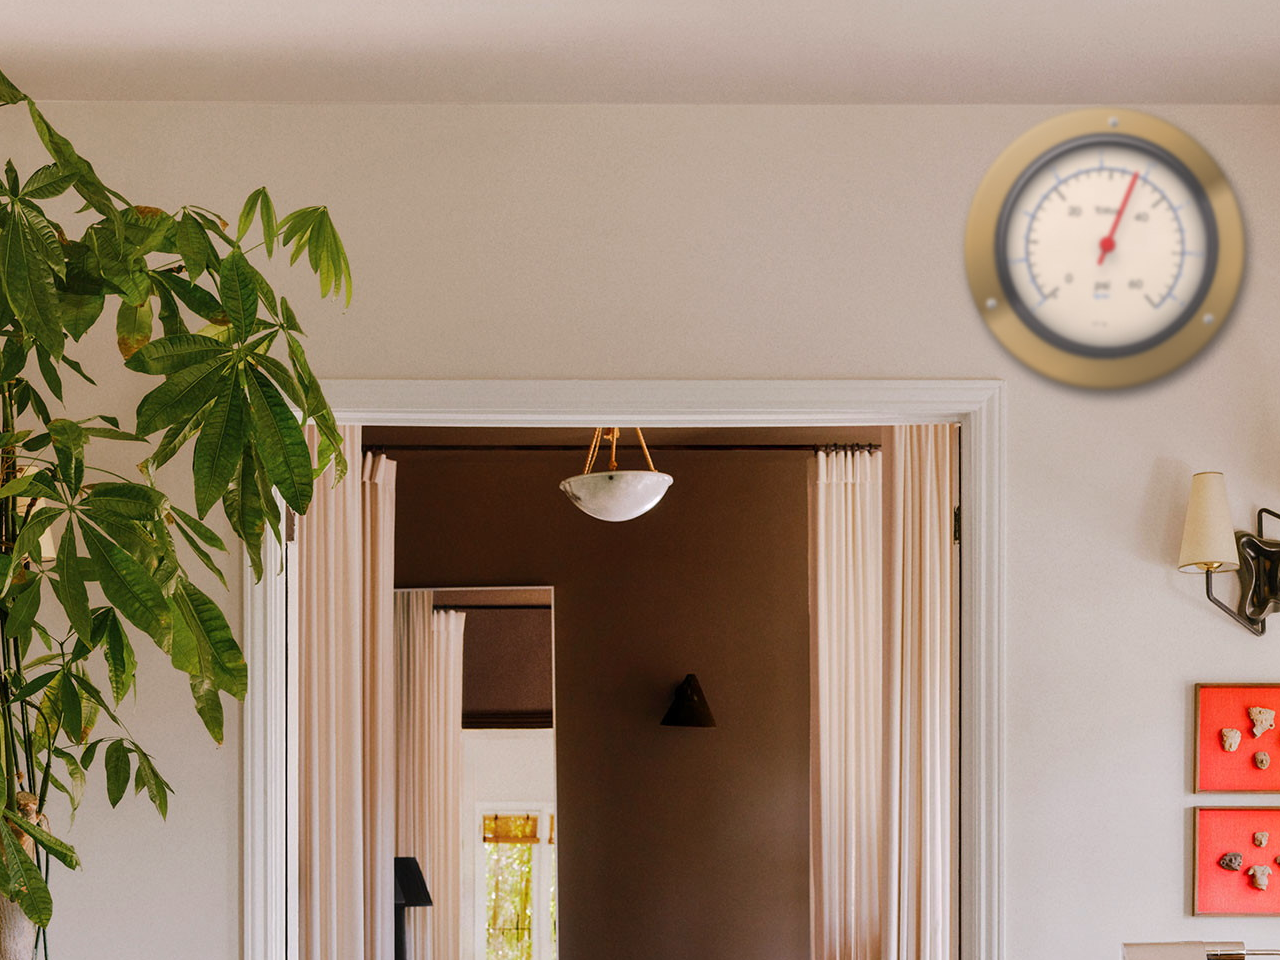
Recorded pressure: 34 psi
